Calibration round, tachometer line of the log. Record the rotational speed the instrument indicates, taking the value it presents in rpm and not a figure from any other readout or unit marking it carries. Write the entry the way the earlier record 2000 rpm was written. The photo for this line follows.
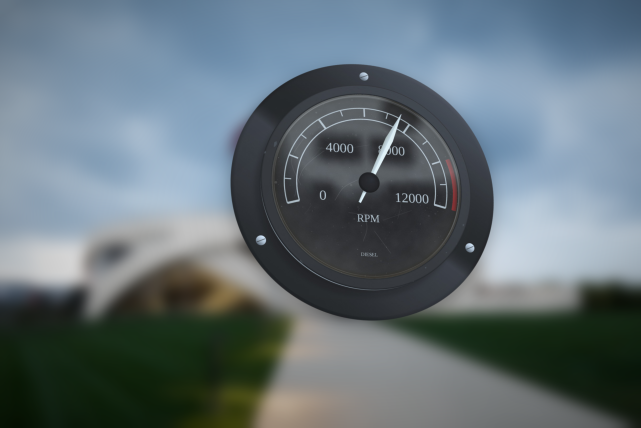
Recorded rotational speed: 7500 rpm
